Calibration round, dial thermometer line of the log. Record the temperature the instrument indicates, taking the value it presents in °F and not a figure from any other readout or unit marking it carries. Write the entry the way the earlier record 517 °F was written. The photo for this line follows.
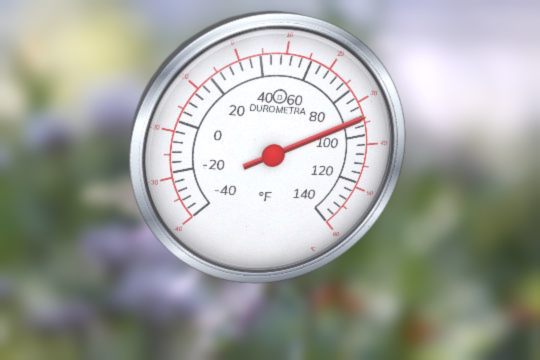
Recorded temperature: 92 °F
